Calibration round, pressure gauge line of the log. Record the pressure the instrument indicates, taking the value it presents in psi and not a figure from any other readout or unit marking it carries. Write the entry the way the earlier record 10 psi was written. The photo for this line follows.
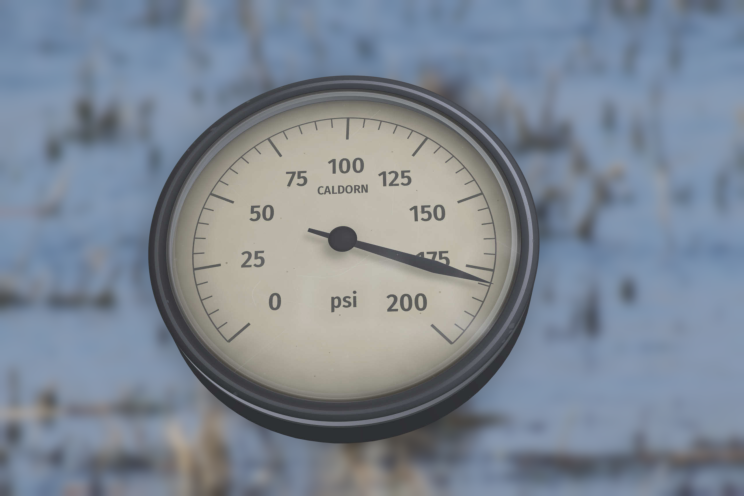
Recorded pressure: 180 psi
